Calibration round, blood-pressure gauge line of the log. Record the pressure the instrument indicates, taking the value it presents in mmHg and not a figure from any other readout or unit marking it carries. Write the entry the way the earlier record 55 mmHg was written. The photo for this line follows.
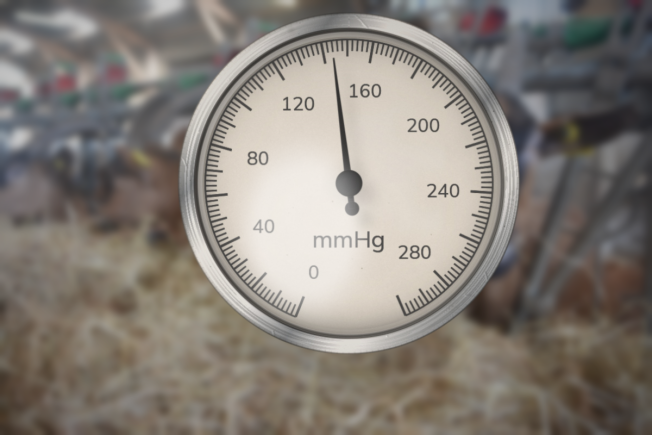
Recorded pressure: 144 mmHg
